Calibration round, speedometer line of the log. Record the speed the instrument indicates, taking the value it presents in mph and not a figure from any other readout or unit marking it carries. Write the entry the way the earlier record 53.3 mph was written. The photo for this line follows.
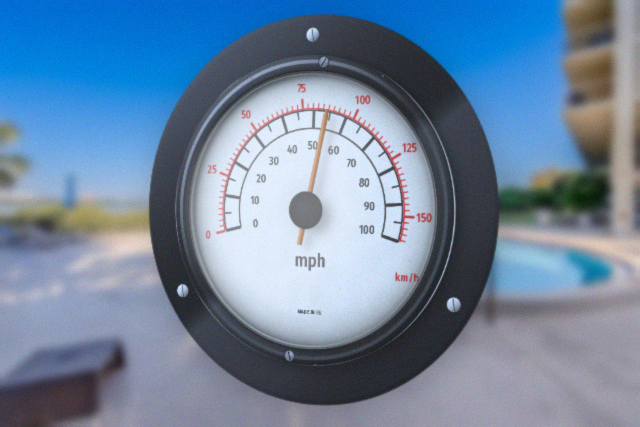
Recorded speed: 55 mph
